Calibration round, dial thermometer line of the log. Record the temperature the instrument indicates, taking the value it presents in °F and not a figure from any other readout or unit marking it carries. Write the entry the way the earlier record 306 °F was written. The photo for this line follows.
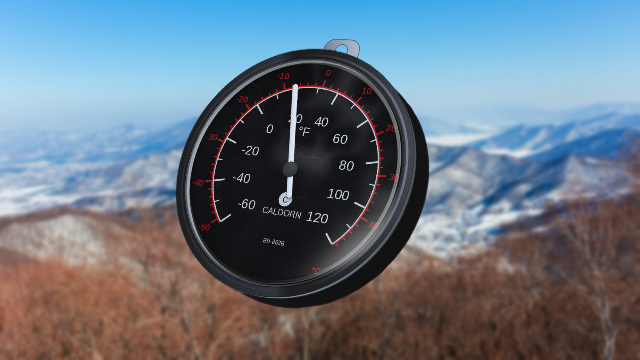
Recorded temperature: 20 °F
